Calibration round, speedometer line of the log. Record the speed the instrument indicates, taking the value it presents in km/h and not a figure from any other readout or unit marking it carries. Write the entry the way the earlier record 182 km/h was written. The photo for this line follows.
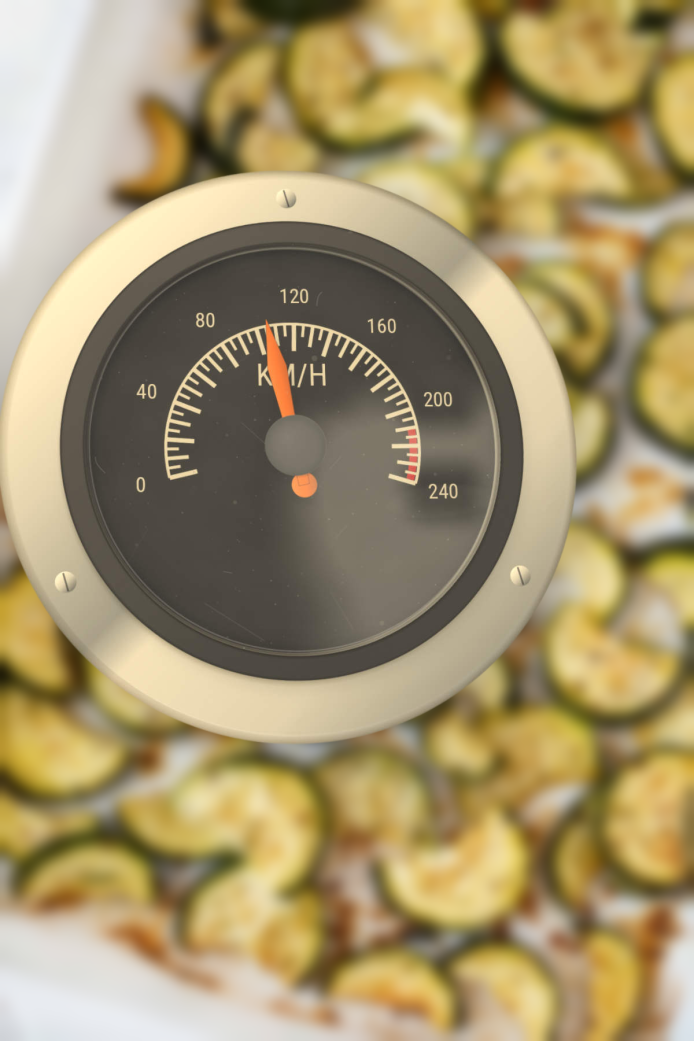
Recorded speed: 105 km/h
